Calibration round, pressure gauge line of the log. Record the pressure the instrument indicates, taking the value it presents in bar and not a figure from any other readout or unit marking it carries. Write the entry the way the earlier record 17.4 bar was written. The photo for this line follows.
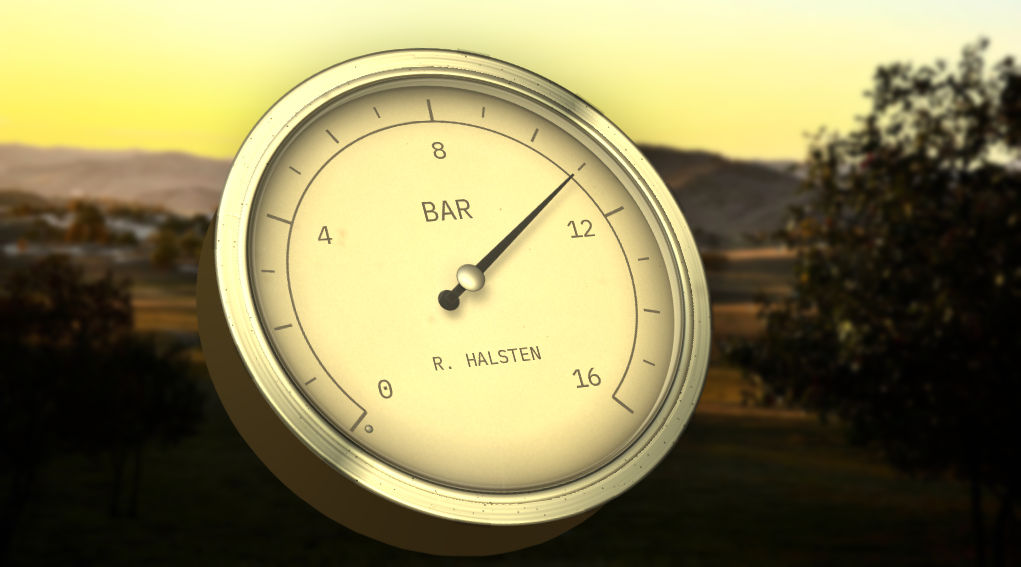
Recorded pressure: 11 bar
